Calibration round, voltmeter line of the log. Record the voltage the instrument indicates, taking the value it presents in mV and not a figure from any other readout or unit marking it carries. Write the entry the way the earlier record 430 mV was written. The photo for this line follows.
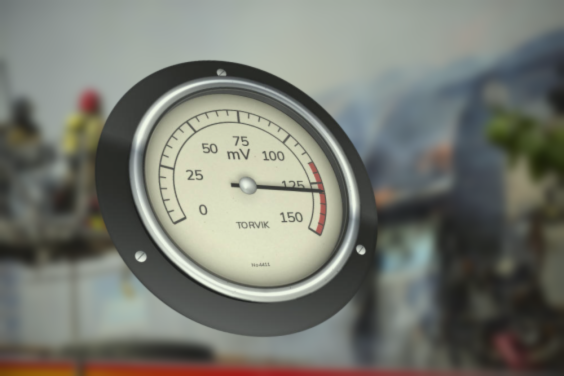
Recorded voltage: 130 mV
